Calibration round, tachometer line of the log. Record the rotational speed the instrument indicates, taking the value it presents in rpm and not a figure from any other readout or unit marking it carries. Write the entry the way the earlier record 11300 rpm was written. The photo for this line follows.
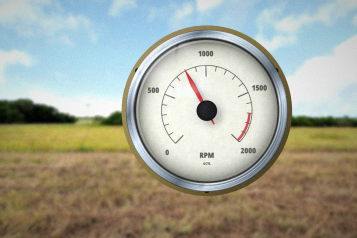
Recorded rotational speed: 800 rpm
